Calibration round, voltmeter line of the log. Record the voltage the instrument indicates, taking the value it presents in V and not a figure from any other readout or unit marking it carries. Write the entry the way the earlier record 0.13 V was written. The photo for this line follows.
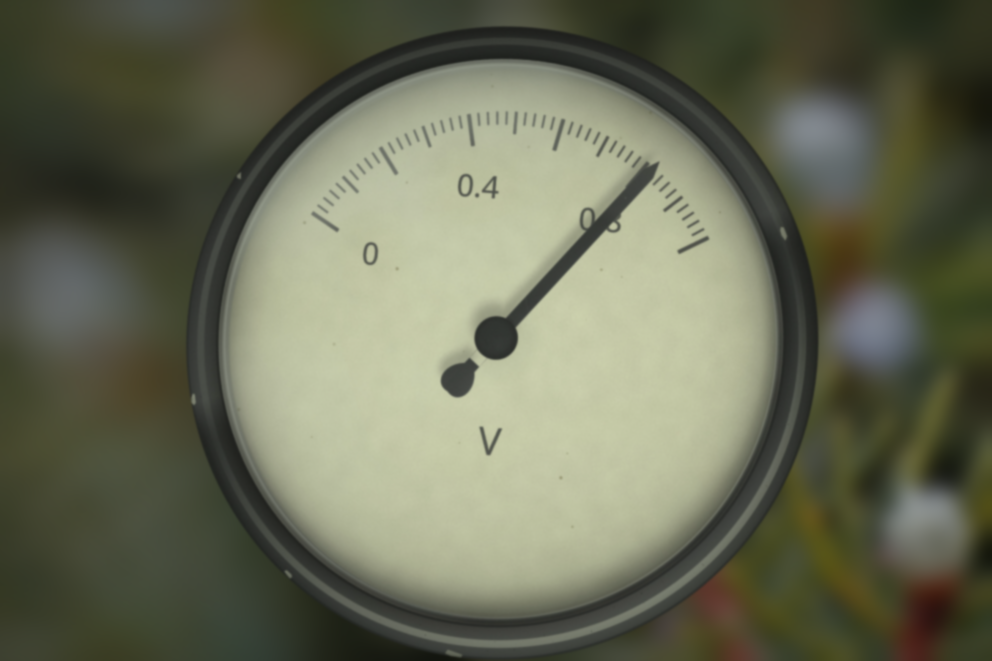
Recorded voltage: 0.82 V
